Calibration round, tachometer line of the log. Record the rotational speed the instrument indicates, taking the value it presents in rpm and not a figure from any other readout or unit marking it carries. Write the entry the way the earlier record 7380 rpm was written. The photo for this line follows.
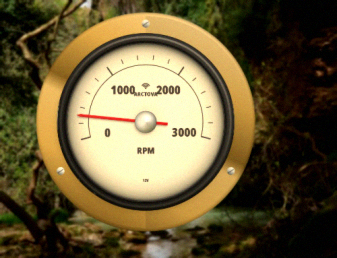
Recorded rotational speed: 300 rpm
